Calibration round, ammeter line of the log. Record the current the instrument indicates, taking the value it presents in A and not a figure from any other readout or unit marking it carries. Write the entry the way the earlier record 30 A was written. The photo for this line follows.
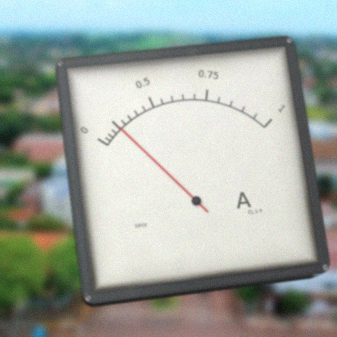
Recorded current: 0.25 A
